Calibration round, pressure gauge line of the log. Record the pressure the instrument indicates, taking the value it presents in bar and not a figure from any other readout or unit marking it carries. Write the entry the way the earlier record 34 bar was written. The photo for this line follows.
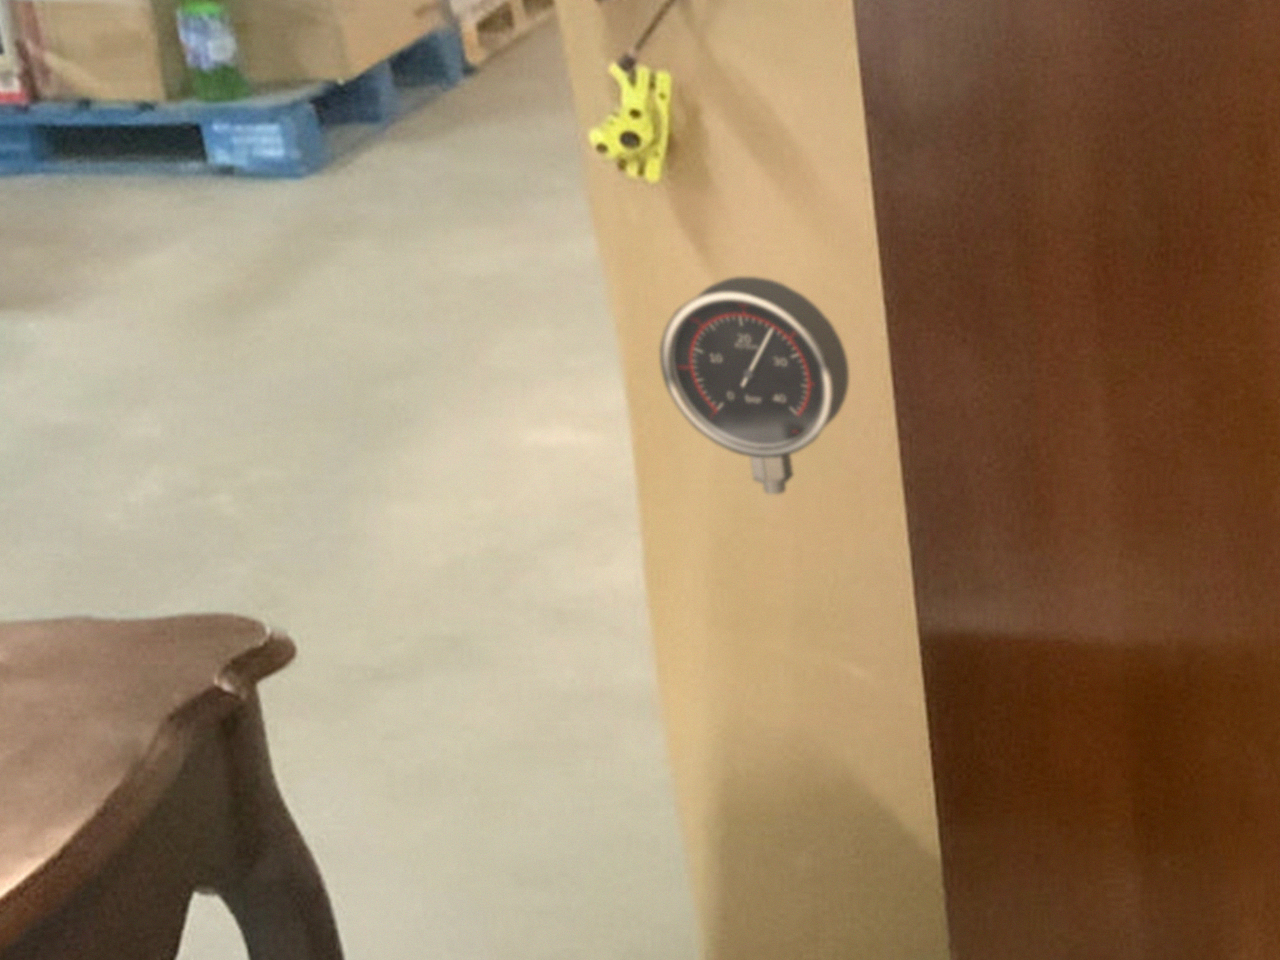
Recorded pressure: 25 bar
